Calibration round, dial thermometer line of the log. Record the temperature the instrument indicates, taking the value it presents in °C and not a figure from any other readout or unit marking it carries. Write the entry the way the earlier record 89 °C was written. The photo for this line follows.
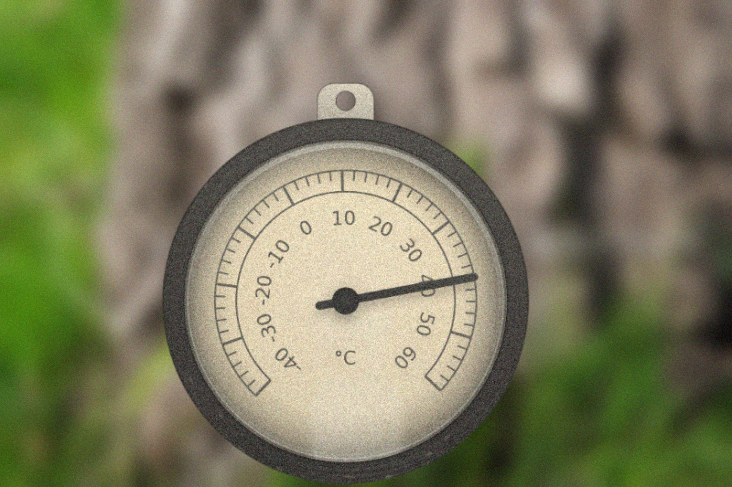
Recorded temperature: 40 °C
